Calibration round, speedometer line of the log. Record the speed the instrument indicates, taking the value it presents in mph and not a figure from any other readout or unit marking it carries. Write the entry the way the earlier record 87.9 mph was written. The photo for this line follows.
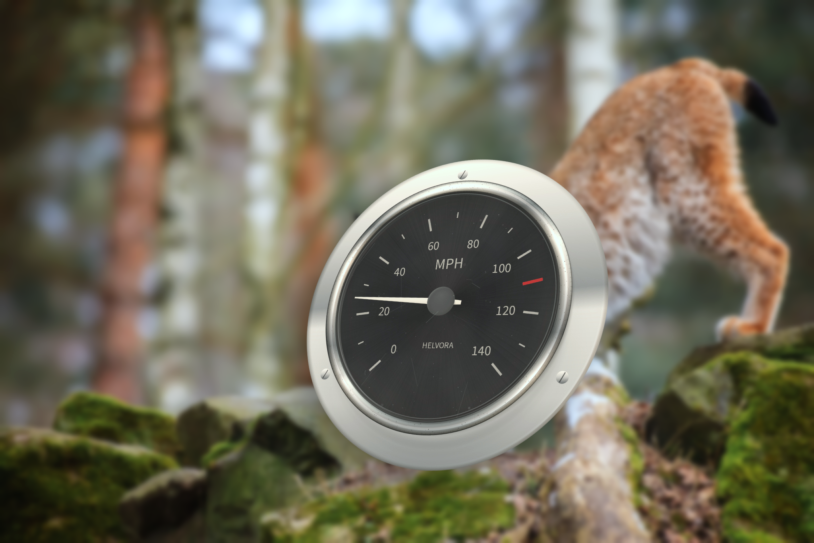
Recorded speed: 25 mph
